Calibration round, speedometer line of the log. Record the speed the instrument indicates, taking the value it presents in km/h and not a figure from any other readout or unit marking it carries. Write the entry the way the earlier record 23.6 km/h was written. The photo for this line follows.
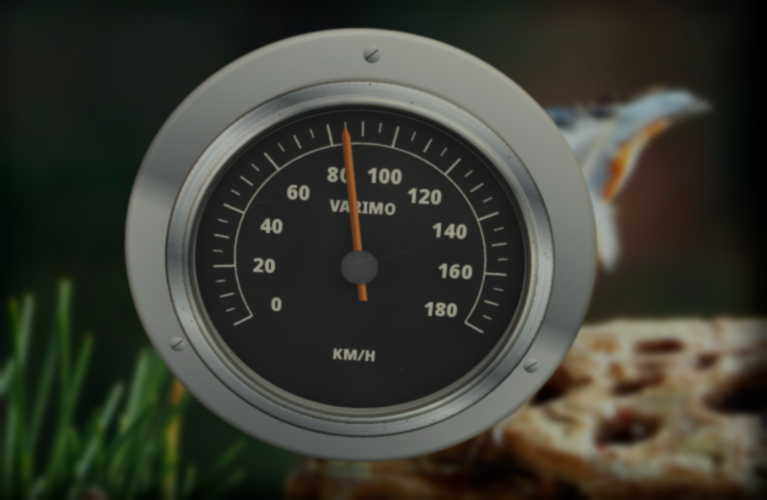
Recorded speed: 85 km/h
